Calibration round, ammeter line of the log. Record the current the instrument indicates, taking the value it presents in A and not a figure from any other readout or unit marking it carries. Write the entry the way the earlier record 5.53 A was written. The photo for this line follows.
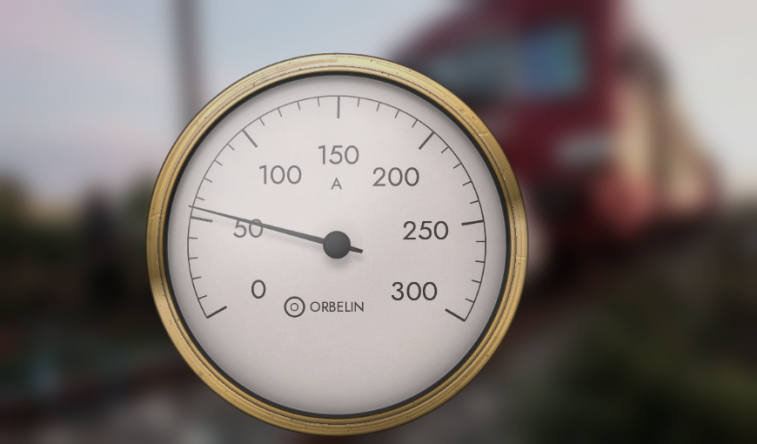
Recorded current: 55 A
